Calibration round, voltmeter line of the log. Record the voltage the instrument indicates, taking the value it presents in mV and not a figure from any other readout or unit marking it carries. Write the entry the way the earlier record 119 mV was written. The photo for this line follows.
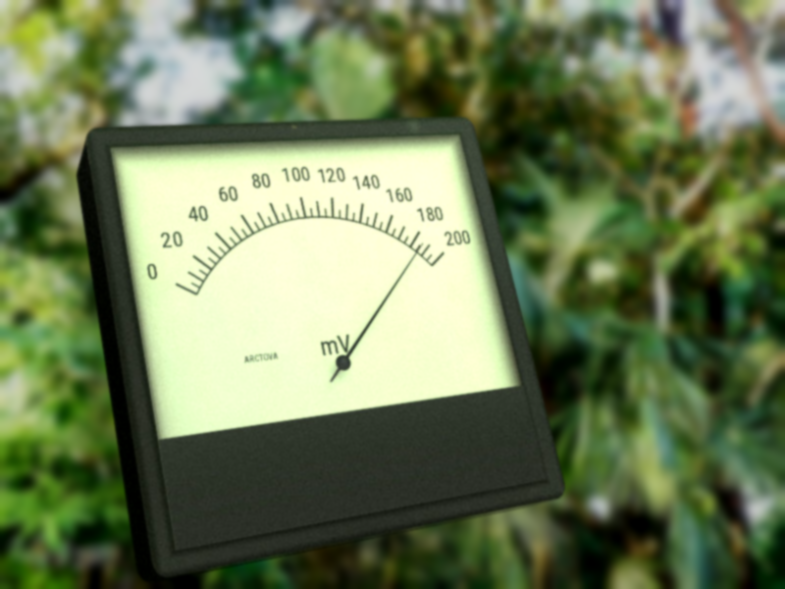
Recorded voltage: 185 mV
